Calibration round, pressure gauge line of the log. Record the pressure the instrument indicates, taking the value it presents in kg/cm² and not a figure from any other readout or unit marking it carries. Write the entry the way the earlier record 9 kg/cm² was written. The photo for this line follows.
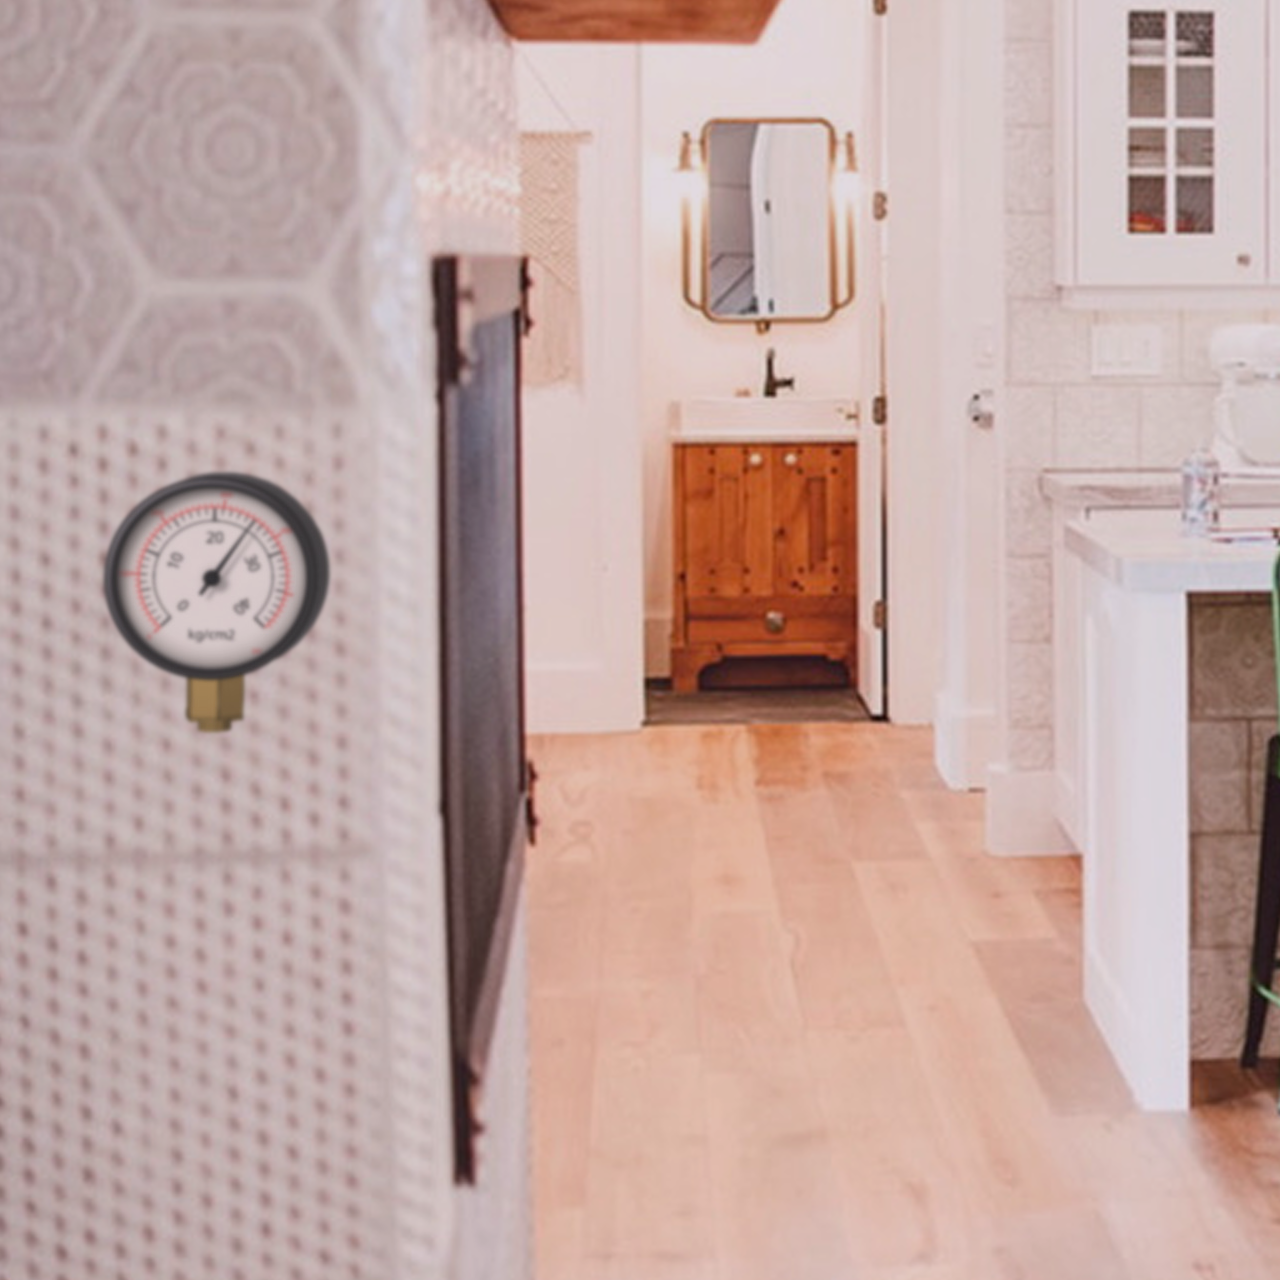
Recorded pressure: 25 kg/cm²
